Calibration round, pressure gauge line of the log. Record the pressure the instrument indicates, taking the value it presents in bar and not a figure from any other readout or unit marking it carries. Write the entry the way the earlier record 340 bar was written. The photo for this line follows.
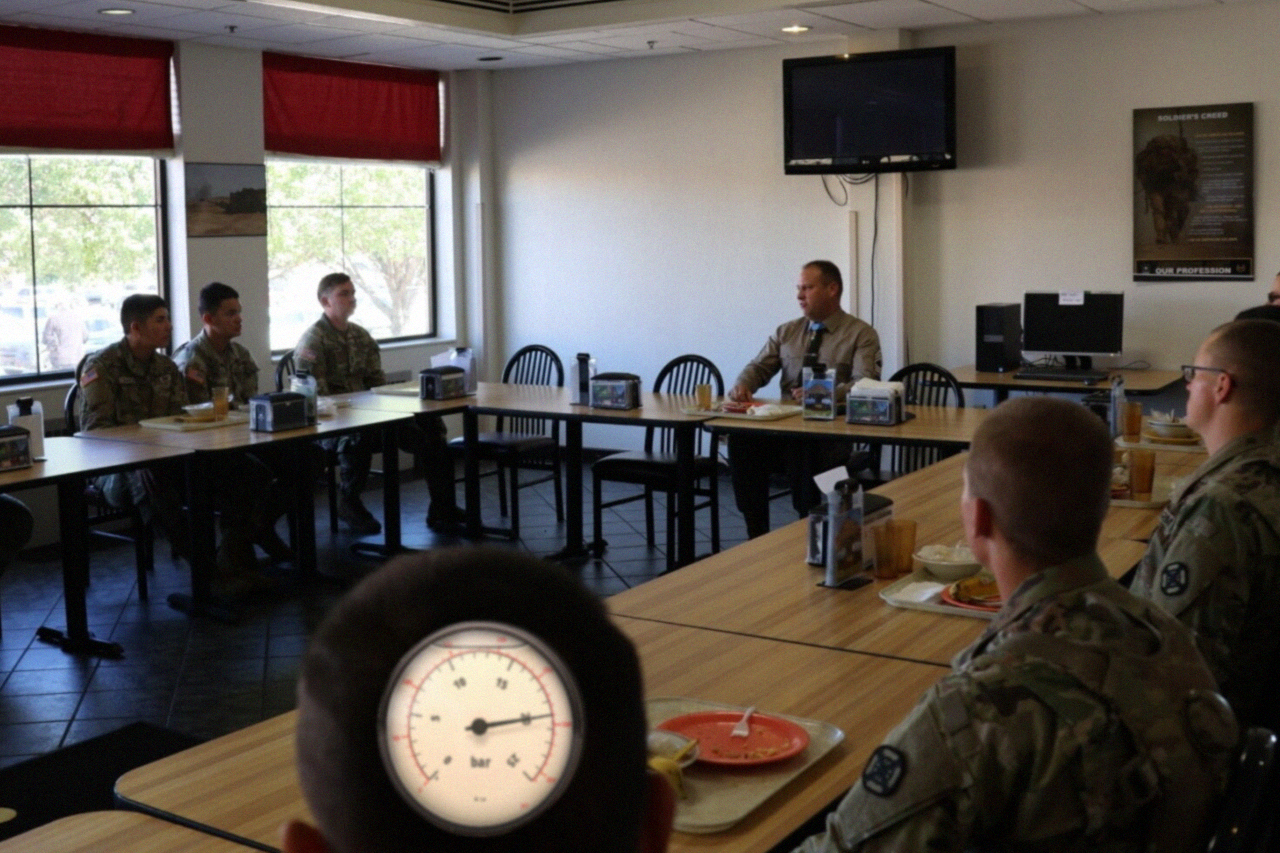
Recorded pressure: 20 bar
